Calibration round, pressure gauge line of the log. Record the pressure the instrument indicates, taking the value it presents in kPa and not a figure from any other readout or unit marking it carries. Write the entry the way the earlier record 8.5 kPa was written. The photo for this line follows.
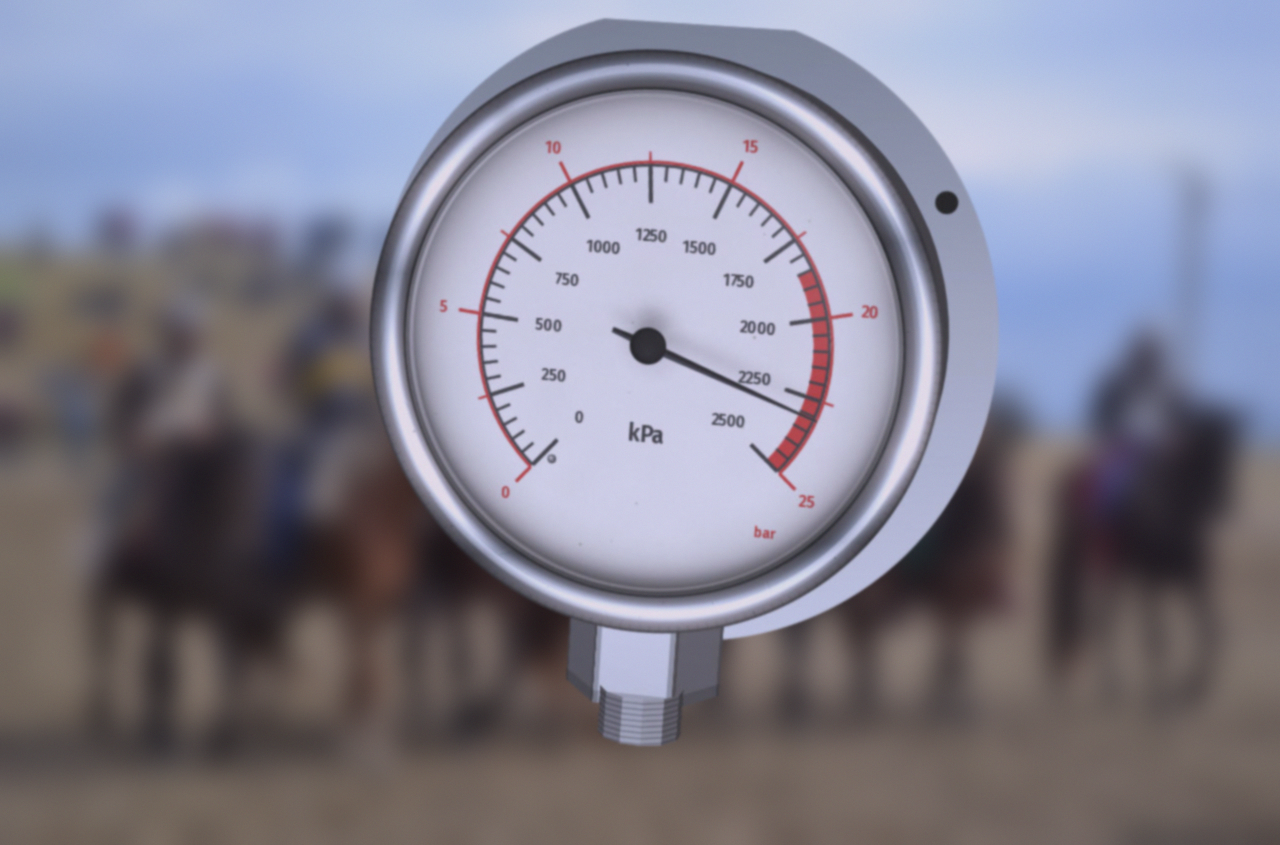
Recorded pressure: 2300 kPa
